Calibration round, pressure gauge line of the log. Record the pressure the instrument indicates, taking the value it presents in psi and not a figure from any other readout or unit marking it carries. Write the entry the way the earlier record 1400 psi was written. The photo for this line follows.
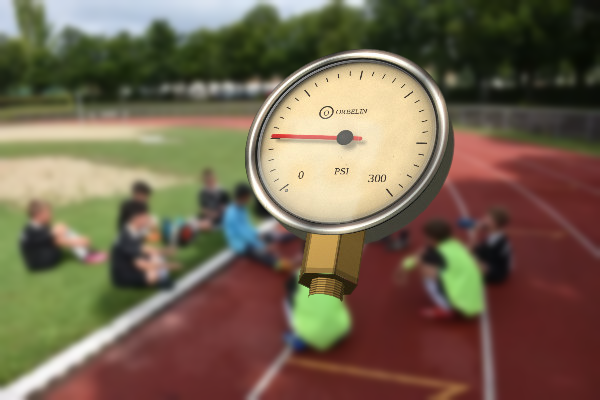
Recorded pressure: 50 psi
